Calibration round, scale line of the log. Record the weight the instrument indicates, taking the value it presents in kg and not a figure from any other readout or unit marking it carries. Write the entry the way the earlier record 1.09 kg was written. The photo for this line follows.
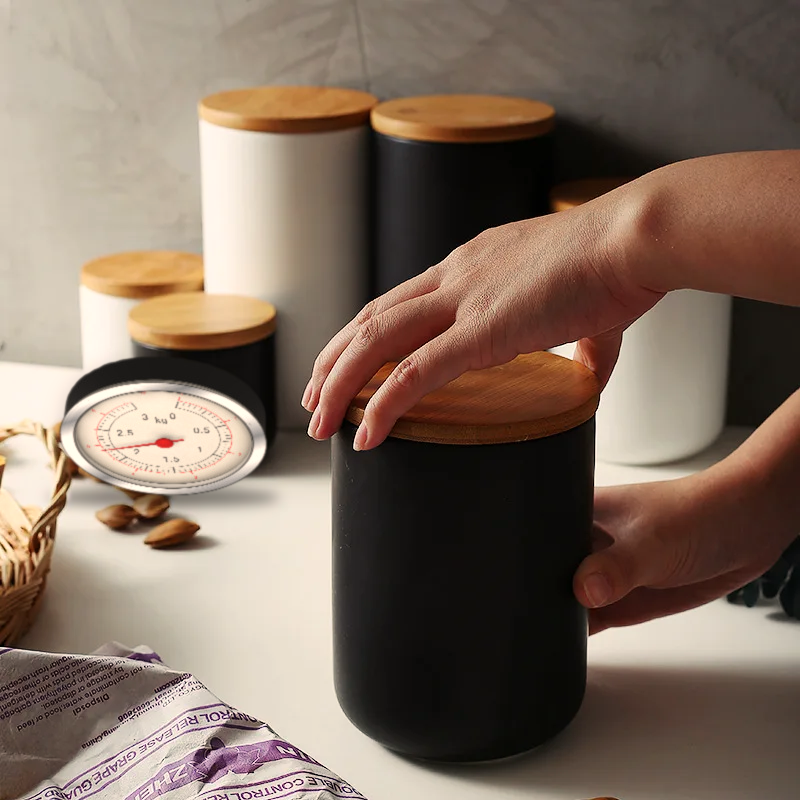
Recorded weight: 2.25 kg
